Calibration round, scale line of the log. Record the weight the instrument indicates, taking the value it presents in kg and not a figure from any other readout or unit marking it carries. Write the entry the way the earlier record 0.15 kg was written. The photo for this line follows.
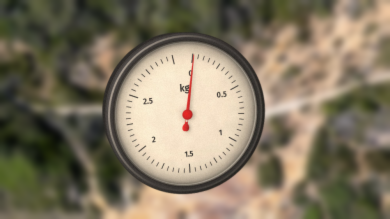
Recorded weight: 0 kg
